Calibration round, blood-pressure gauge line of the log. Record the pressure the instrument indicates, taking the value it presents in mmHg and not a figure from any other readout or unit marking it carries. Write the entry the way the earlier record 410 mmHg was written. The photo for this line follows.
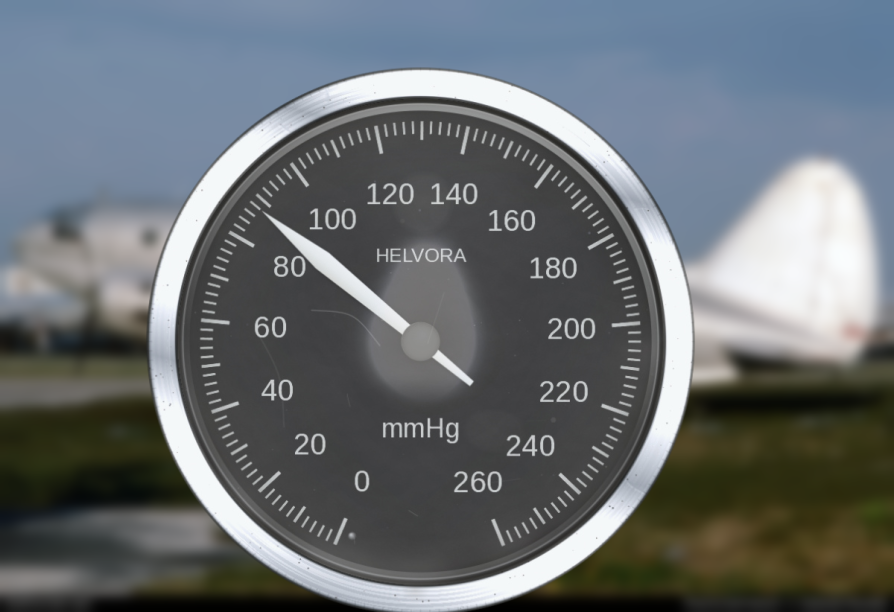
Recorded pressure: 88 mmHg
